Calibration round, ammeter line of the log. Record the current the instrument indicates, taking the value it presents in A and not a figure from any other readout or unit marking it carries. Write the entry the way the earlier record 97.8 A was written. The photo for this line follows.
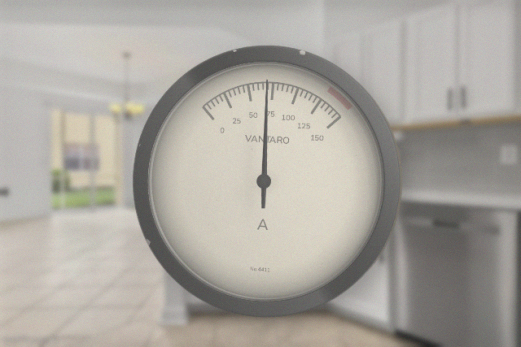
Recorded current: 70 A
